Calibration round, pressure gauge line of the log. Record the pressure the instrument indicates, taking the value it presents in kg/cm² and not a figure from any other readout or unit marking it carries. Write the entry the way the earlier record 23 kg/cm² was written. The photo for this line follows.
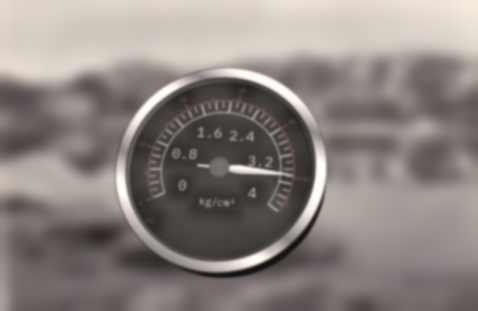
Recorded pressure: 3.5 kg/cm²
